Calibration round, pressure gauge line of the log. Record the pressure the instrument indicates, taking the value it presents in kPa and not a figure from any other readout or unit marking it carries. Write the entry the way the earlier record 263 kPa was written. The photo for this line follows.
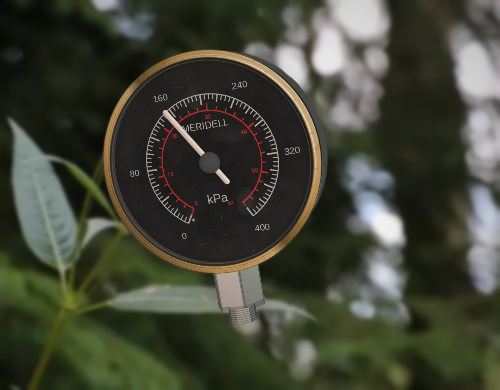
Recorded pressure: 155 kPa
